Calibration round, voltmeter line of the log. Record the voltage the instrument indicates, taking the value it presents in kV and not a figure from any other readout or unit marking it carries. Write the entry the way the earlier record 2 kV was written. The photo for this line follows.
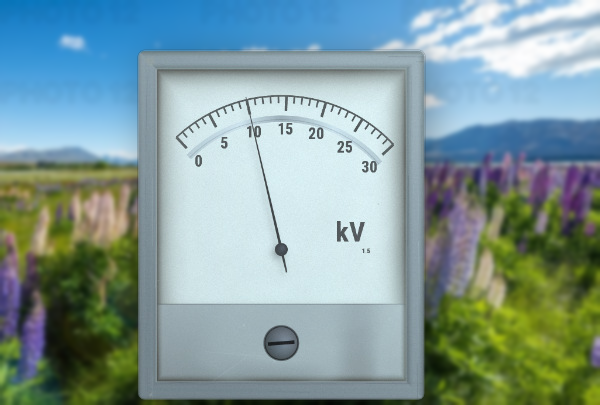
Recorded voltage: 10 kV
